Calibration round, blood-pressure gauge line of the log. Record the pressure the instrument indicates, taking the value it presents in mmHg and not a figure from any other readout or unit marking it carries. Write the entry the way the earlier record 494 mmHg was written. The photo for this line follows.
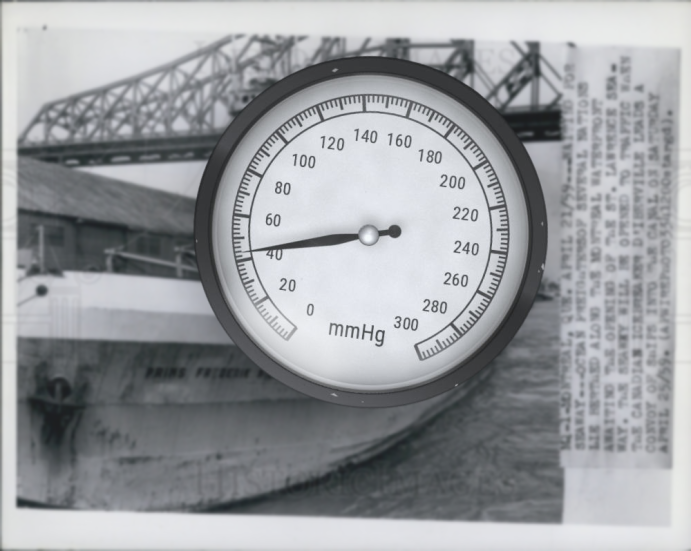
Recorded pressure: 44 mmHg
